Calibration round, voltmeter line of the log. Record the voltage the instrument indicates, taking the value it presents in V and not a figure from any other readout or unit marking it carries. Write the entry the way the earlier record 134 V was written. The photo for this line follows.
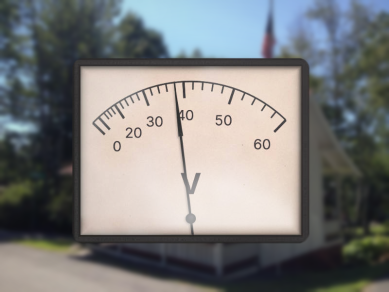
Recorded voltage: 38 V
